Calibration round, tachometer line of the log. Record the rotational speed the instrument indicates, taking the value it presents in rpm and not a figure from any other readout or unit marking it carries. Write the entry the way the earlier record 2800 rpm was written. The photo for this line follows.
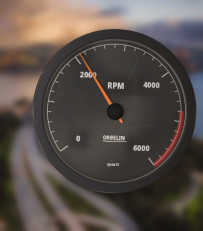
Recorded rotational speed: 2100 rpm
